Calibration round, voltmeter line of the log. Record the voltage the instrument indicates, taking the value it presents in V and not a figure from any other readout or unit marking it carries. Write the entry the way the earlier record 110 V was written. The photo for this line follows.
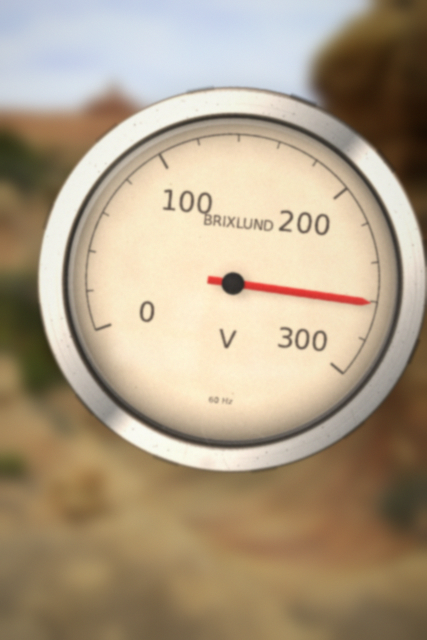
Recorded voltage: 260 V
